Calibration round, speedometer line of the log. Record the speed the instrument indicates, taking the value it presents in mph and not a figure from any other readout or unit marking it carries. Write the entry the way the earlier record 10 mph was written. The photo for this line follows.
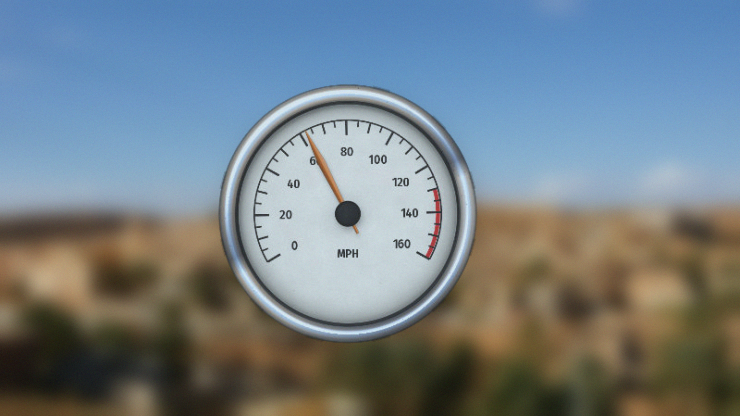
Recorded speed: 62.5 mph
